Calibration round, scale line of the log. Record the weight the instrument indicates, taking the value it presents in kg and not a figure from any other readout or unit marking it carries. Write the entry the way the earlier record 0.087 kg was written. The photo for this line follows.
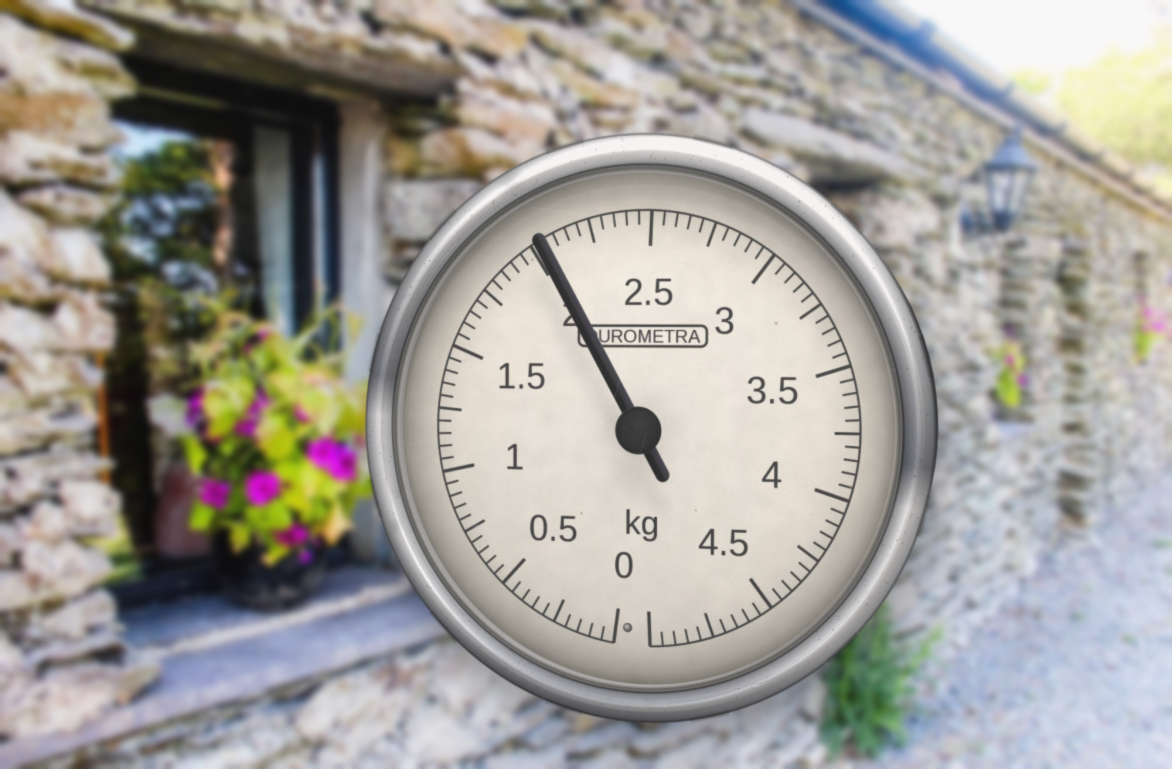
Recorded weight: 2.05 kg
